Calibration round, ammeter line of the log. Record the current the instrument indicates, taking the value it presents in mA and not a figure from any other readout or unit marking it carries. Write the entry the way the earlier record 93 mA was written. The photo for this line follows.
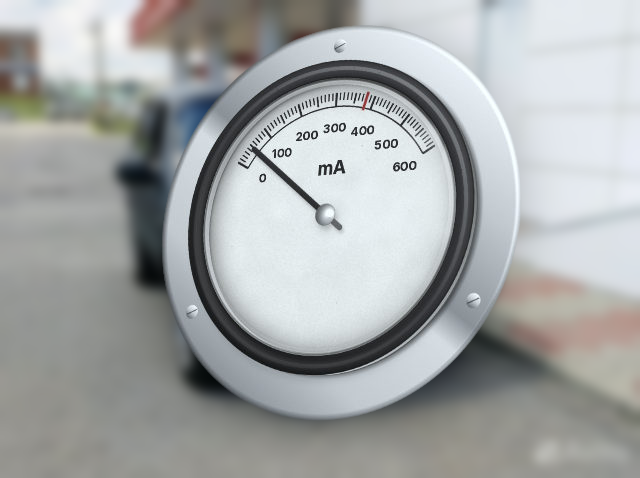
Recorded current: 50 mA
